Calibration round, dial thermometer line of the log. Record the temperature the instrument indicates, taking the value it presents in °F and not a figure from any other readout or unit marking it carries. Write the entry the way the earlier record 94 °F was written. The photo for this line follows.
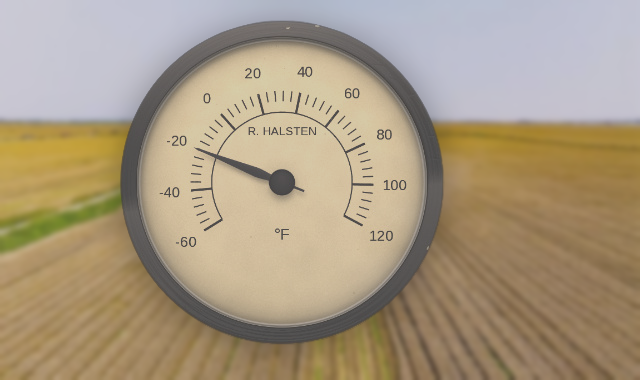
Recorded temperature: -20 °F
